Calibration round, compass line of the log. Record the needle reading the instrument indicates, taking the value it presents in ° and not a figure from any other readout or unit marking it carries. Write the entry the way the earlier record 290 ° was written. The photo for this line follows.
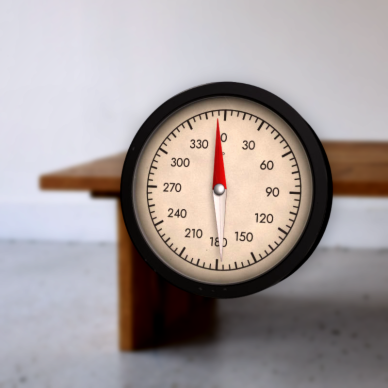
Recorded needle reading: 355 °
